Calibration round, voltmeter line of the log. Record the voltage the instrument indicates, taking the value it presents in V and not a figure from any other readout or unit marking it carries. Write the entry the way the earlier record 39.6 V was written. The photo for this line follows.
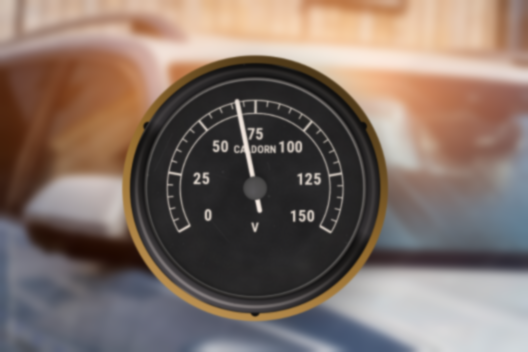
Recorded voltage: 67.5 V
